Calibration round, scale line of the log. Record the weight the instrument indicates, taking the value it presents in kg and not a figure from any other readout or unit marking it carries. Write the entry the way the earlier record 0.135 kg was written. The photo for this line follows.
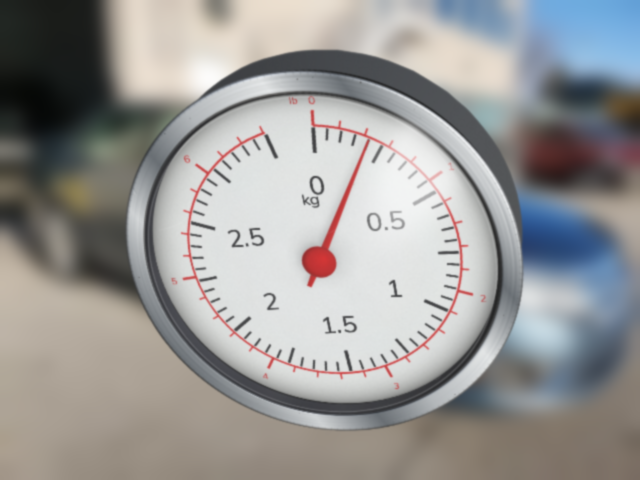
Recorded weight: 0.2 kg
